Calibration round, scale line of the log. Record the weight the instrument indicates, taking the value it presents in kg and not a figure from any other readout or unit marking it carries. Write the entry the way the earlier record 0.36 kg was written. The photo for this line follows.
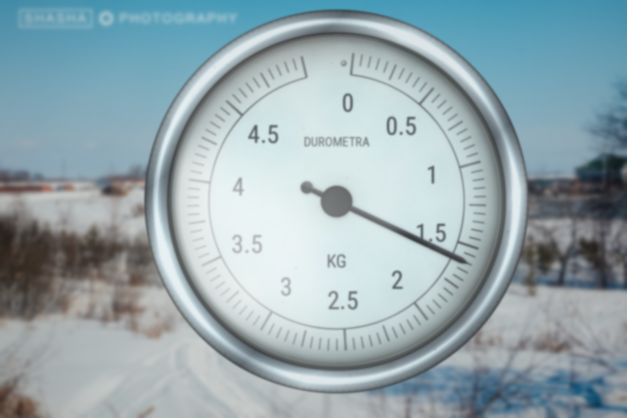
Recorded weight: 1.6 kg
